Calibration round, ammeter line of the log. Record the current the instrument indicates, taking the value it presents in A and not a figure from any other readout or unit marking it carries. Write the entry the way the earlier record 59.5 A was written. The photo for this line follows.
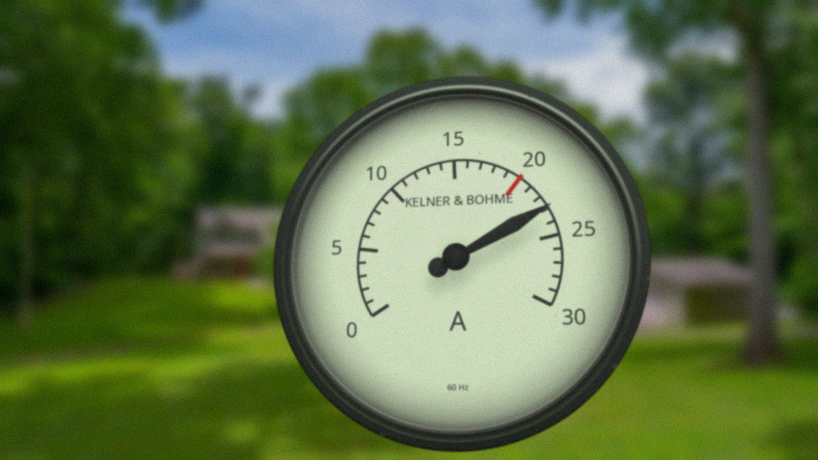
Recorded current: 23 A
